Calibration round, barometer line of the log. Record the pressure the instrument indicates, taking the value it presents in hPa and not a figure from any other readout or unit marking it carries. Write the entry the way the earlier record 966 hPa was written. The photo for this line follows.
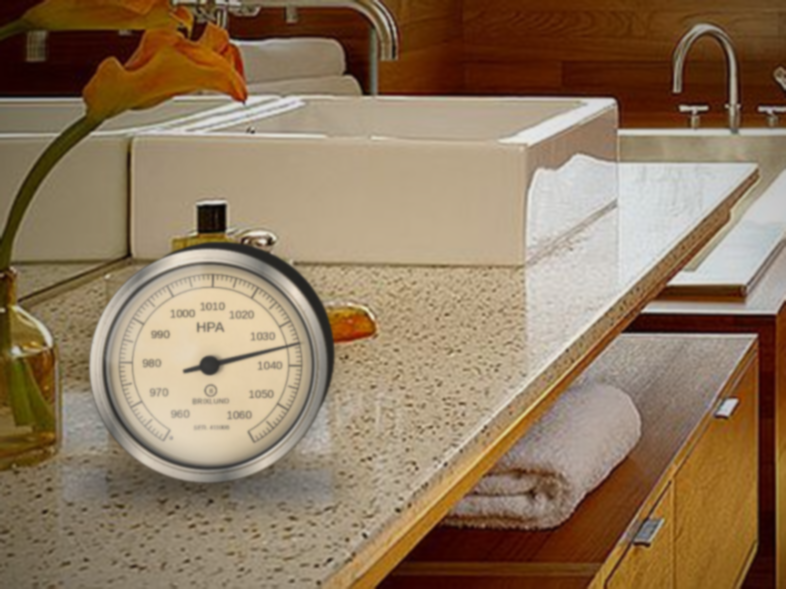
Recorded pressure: 1035 hPa
